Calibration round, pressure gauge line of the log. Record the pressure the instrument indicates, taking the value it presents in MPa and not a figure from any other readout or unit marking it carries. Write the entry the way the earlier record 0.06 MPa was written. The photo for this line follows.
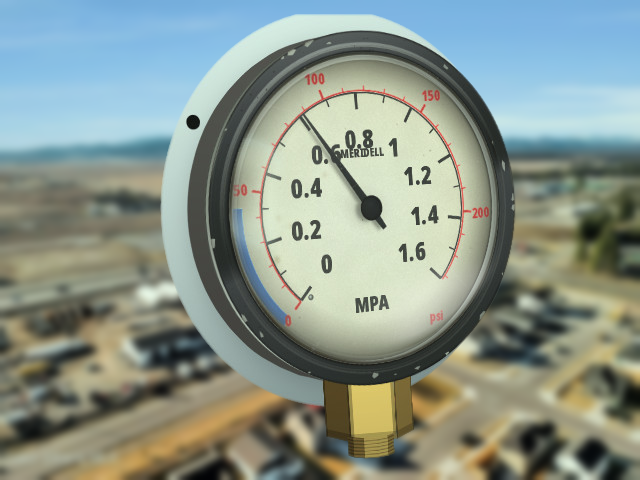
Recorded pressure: 0.6 MPa
